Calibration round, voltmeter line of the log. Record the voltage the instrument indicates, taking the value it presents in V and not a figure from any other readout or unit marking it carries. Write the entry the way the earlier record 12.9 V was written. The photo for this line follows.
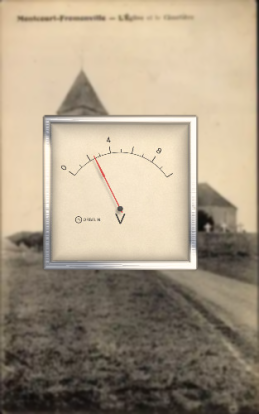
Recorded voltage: 2.5 V
